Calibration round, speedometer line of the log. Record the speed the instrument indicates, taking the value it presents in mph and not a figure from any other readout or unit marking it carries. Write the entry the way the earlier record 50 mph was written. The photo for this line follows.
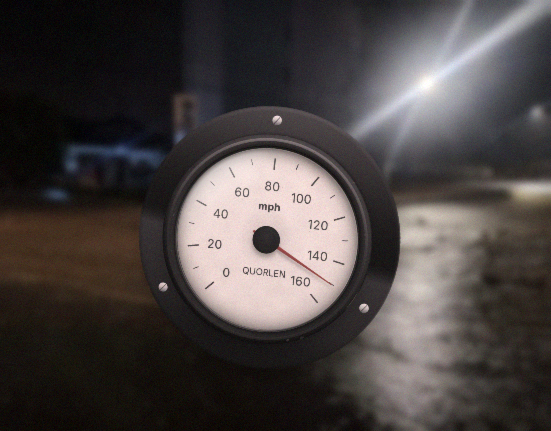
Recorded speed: 150 mph
